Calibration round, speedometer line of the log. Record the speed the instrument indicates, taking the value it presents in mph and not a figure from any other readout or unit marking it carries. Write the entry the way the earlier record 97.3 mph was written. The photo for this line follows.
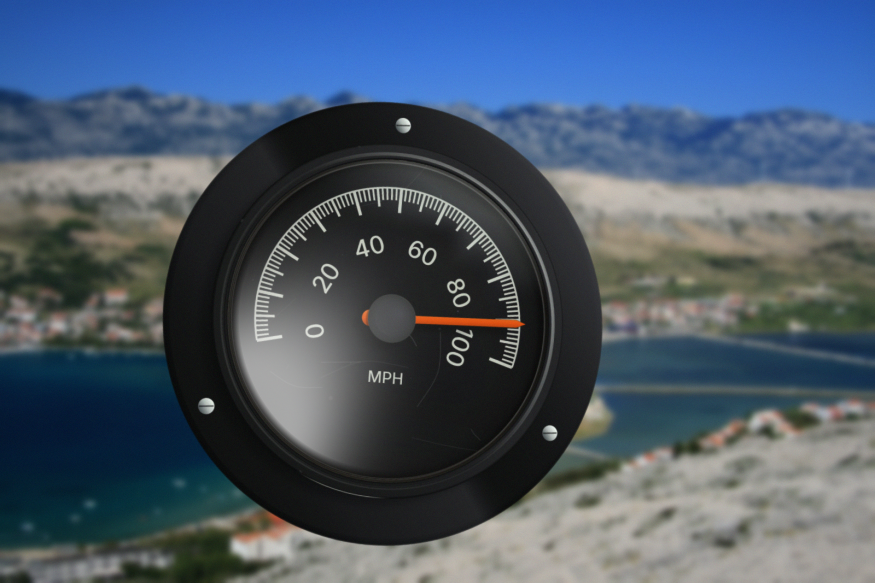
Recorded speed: 91 mph
